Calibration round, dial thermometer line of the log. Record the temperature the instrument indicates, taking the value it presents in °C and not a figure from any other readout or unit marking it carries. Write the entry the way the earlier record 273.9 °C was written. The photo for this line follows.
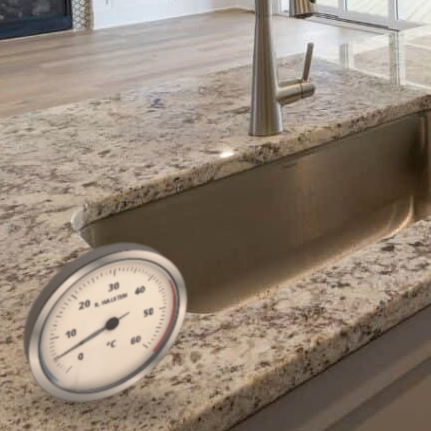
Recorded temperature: 5 °C
